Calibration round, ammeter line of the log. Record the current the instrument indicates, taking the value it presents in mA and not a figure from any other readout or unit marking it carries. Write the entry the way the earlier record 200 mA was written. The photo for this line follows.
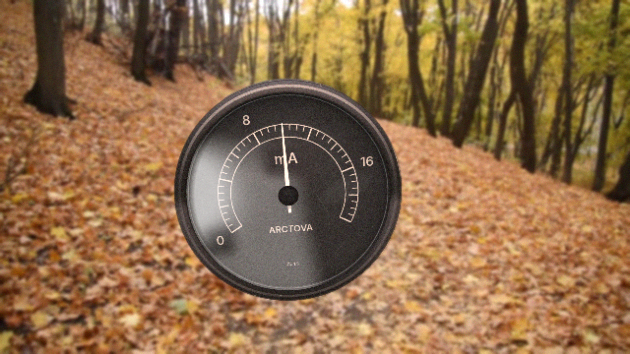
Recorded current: 10 mA
